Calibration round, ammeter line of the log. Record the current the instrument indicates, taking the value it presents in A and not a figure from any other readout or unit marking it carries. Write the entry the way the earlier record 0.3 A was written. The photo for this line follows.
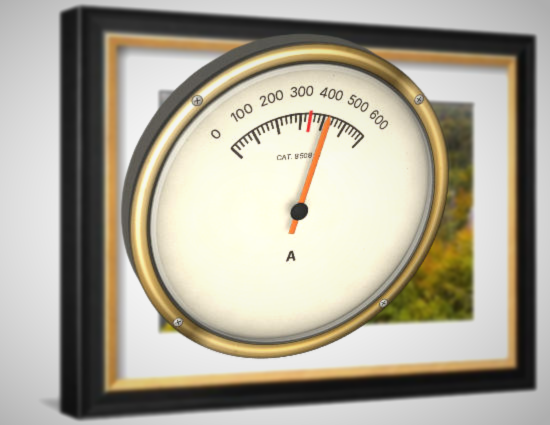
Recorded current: 400 A
